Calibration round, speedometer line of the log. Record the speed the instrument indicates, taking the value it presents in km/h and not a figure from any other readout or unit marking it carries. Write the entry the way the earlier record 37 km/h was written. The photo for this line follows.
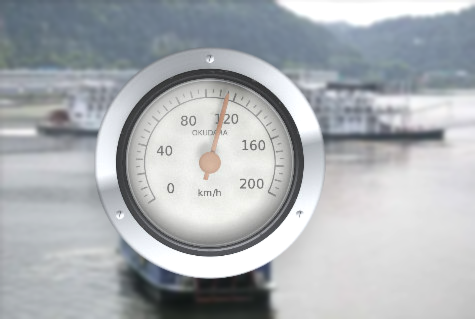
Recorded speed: 115 km/h
